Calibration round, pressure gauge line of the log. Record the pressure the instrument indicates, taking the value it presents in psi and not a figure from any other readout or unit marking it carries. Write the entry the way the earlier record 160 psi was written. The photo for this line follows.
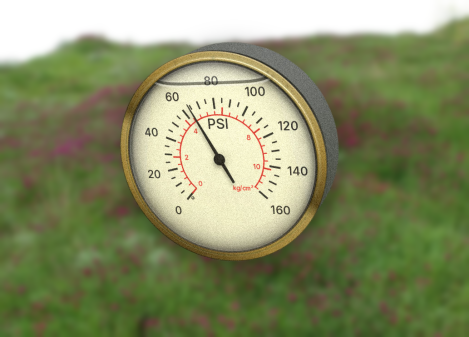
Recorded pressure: 65 psi
